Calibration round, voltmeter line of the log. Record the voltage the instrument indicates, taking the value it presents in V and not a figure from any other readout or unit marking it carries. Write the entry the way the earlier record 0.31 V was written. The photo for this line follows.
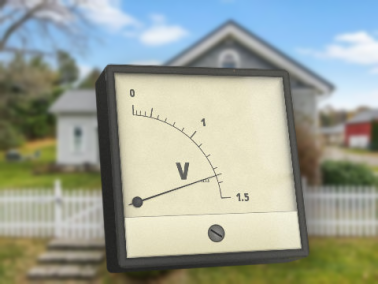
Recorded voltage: 1.35 V
